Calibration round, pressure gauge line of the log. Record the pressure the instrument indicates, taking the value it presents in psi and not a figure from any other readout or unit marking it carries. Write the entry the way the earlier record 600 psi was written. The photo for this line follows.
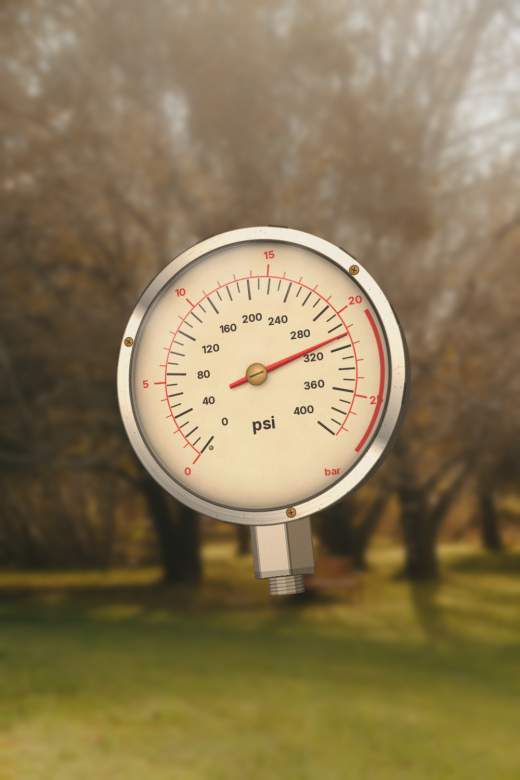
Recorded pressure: 310 psi
